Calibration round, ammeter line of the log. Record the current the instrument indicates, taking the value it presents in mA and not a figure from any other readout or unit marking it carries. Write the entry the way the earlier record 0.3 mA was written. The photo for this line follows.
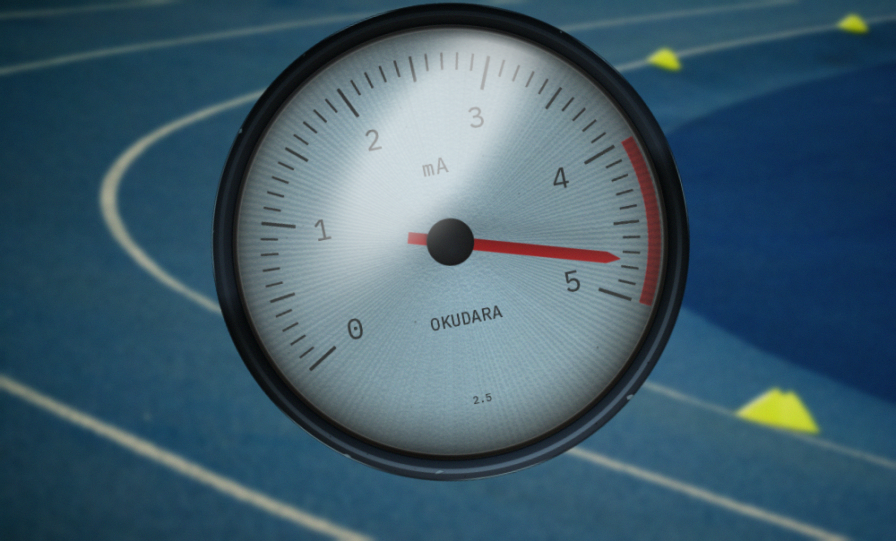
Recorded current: 4.75 mA
